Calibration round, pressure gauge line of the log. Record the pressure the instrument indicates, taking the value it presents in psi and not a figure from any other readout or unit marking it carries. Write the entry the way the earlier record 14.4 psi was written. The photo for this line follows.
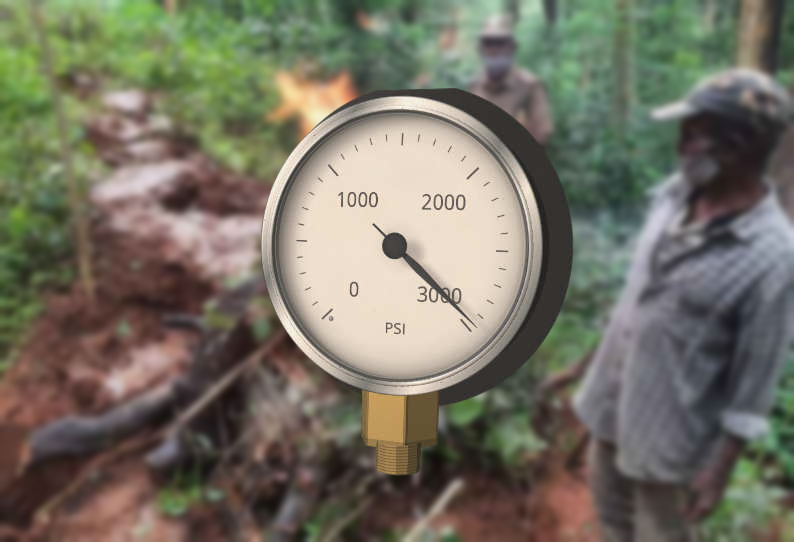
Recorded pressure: 2950 psi
